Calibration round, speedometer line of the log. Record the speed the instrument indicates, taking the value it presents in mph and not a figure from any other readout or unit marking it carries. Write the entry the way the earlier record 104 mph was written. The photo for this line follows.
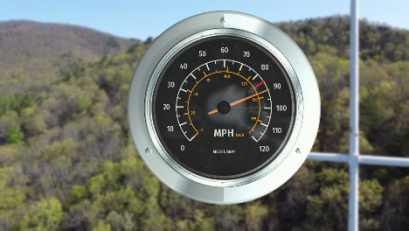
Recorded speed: 90 mph
